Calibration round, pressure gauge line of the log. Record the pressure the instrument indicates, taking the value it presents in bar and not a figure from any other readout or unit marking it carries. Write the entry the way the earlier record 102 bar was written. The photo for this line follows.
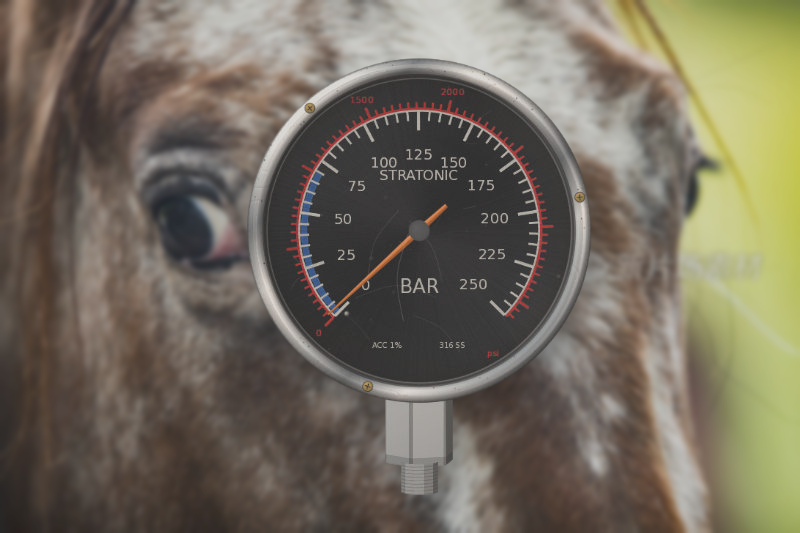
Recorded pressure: 2.5 bar
